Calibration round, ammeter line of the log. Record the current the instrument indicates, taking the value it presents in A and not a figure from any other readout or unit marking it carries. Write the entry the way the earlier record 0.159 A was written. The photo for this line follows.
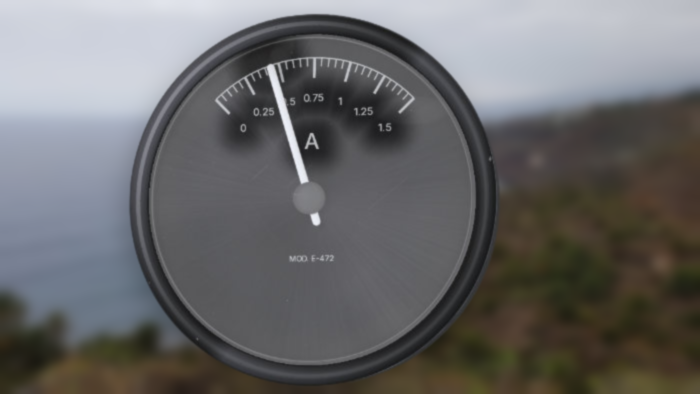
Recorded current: 0.45 A
